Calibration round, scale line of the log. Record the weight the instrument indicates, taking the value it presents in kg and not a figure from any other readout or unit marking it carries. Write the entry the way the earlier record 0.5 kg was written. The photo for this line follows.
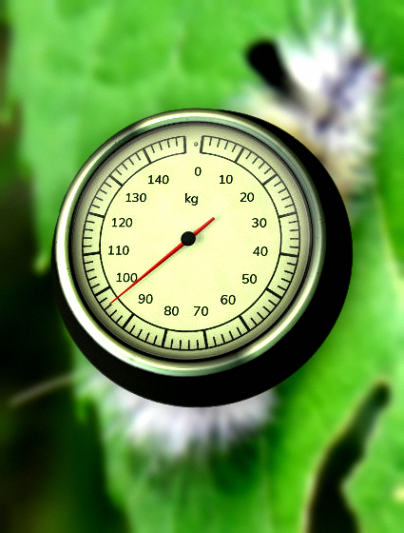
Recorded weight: 96 kg
